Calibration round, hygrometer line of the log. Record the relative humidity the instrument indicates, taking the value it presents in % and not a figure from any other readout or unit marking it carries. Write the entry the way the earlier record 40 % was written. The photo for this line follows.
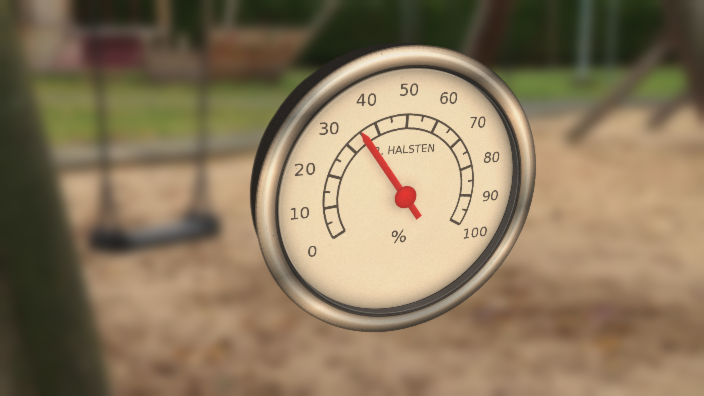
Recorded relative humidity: 35 %
